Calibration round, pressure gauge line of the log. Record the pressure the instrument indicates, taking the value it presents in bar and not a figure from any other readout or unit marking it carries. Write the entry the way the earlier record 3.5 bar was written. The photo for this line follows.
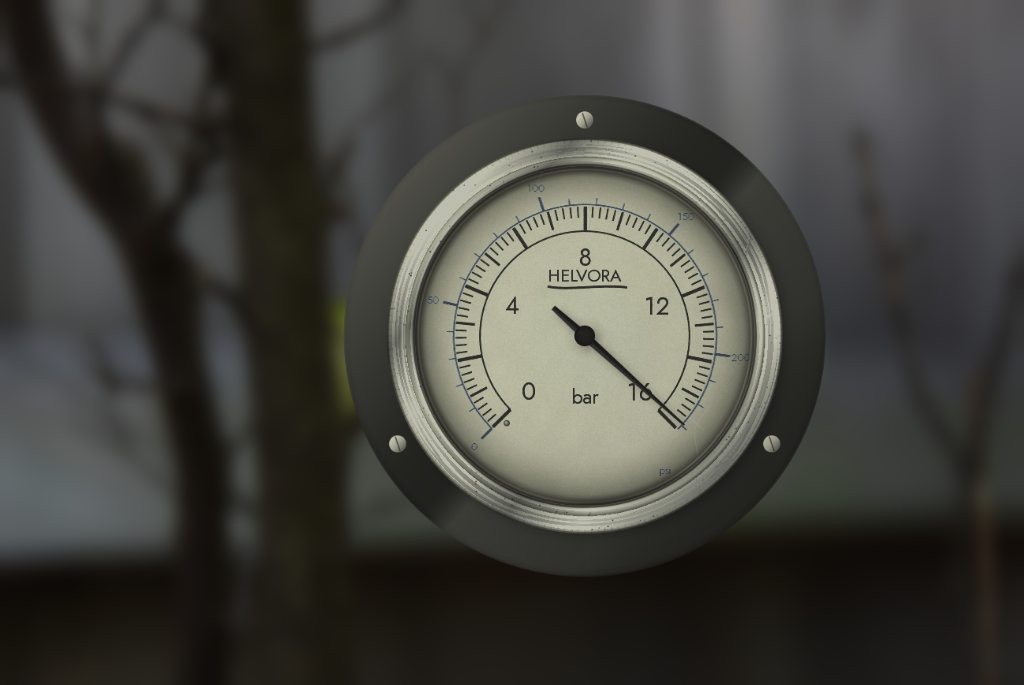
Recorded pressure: 15.8 bar
